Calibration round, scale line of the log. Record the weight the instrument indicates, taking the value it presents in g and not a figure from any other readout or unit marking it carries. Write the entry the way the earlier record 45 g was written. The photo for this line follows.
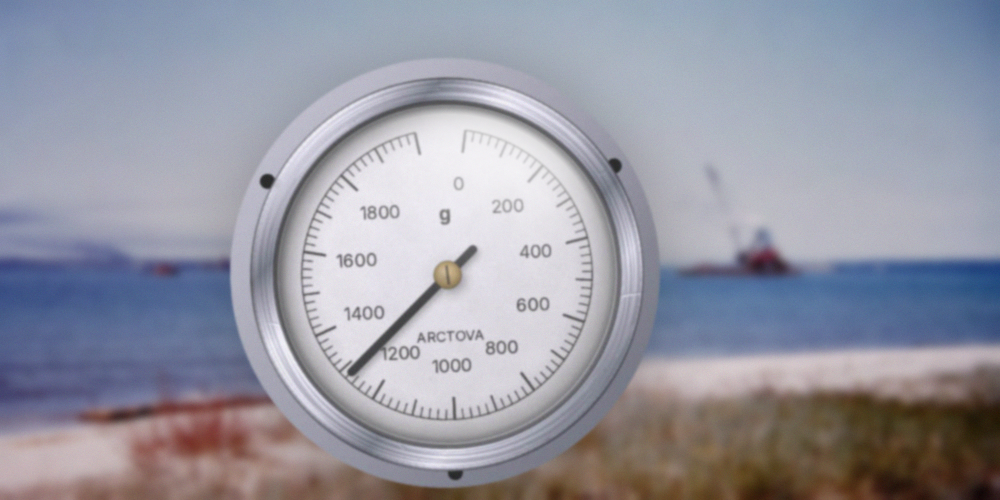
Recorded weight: 1280 g
